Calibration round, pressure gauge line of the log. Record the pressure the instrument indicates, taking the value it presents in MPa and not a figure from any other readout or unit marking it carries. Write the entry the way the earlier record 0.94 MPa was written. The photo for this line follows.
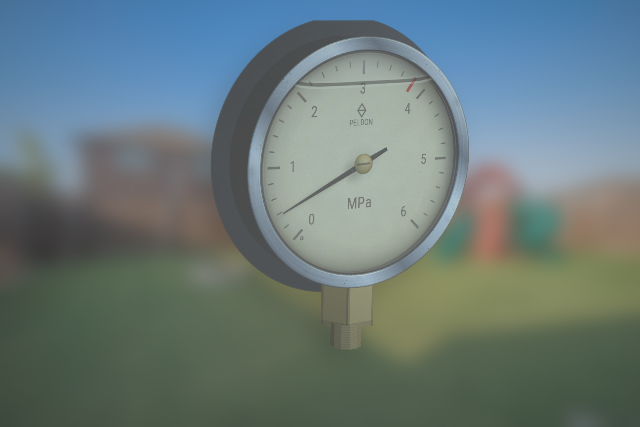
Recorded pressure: 0.4 MPa
